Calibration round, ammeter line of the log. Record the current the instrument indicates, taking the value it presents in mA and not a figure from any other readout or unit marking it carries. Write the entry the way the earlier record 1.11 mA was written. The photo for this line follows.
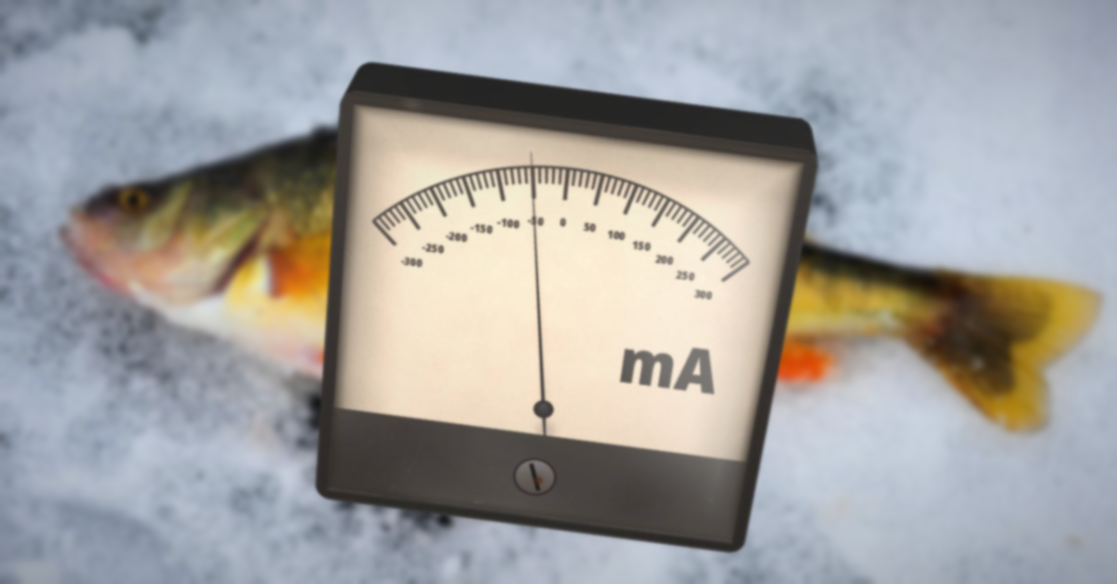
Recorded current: -50 mA
